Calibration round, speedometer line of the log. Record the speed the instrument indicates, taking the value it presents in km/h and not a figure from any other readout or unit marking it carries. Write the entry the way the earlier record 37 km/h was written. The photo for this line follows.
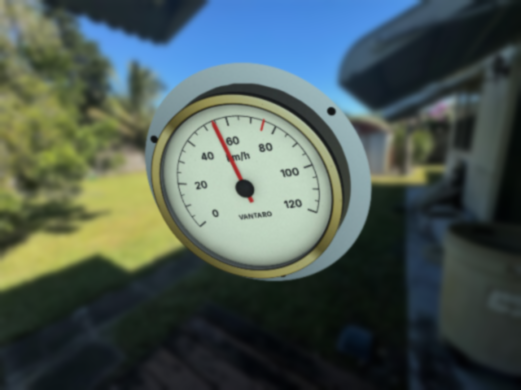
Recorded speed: 55 km/h
